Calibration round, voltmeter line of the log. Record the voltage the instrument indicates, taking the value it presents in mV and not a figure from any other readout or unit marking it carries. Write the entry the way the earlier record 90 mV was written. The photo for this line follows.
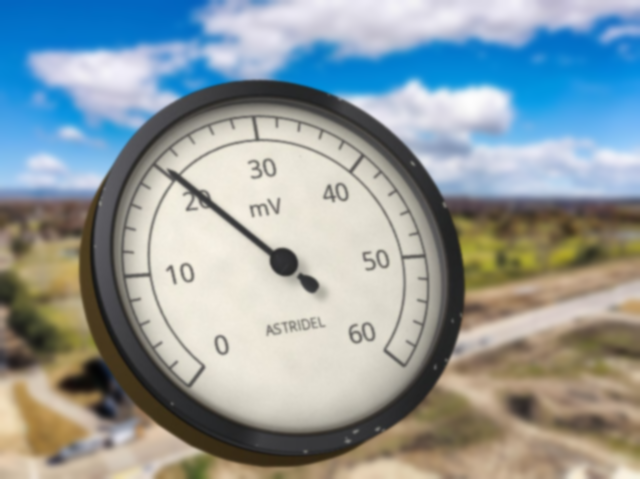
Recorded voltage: 20 mV
